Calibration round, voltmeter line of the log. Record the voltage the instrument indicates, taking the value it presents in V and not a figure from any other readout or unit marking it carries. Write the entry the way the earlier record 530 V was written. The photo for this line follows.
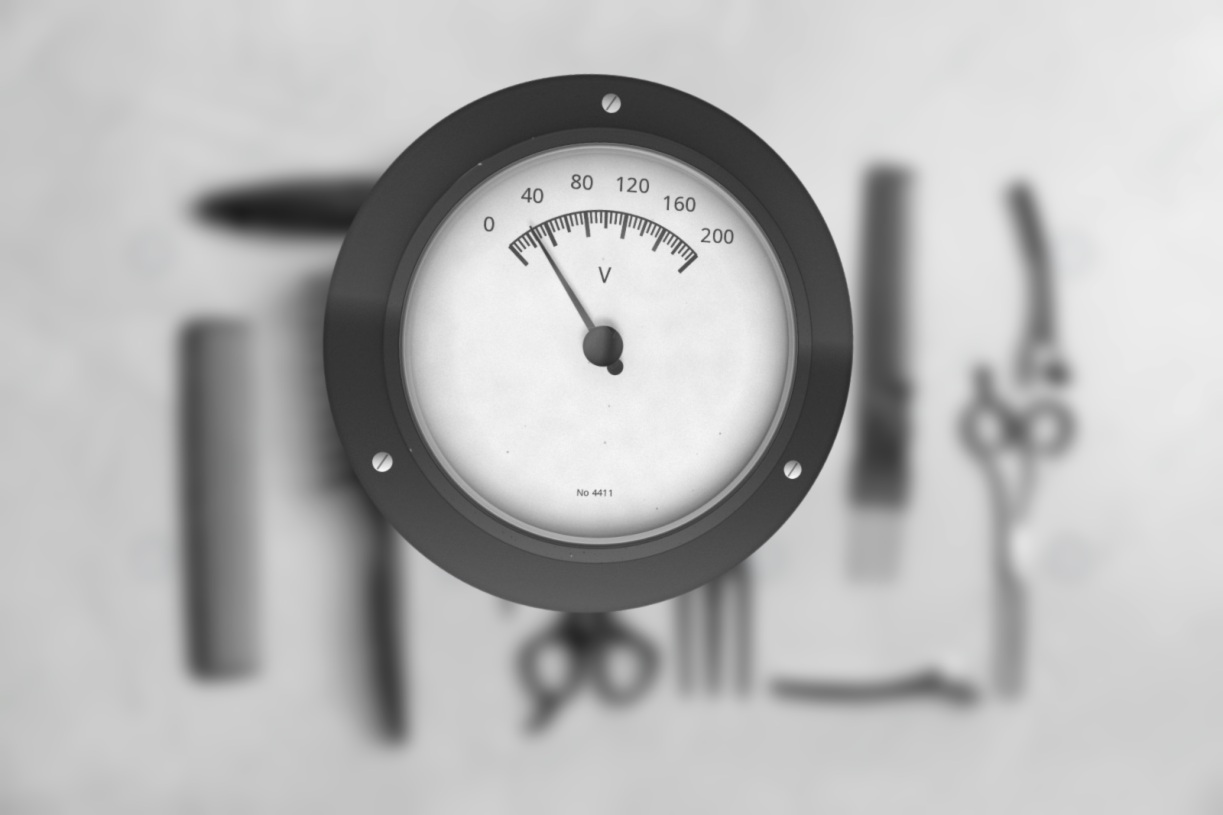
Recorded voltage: 25 V
